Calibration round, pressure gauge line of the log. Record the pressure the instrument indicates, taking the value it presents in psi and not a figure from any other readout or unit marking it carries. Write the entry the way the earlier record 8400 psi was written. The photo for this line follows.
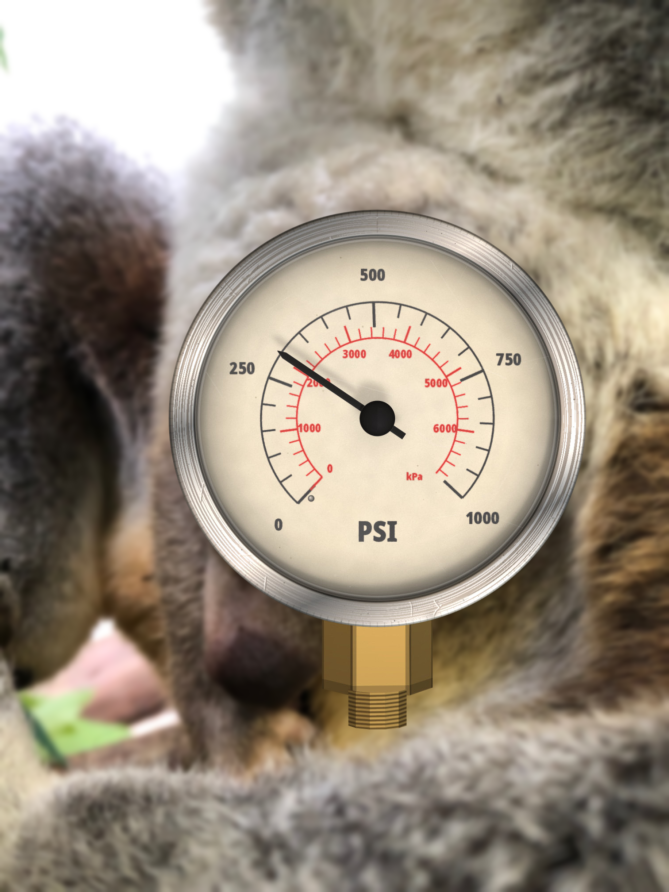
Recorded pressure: 300 psi
